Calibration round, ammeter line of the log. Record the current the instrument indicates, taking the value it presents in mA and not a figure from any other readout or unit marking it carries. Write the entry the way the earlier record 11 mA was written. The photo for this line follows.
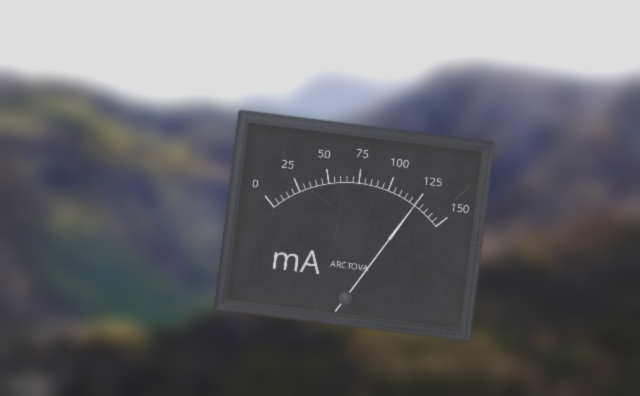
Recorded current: 125 mA
